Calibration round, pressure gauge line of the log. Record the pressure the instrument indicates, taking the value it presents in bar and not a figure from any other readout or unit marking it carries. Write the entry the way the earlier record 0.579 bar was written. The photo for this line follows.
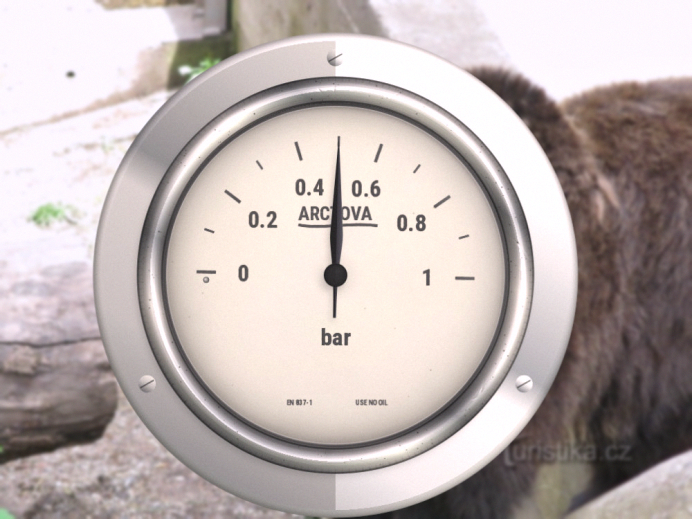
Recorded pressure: 0.5 bar
